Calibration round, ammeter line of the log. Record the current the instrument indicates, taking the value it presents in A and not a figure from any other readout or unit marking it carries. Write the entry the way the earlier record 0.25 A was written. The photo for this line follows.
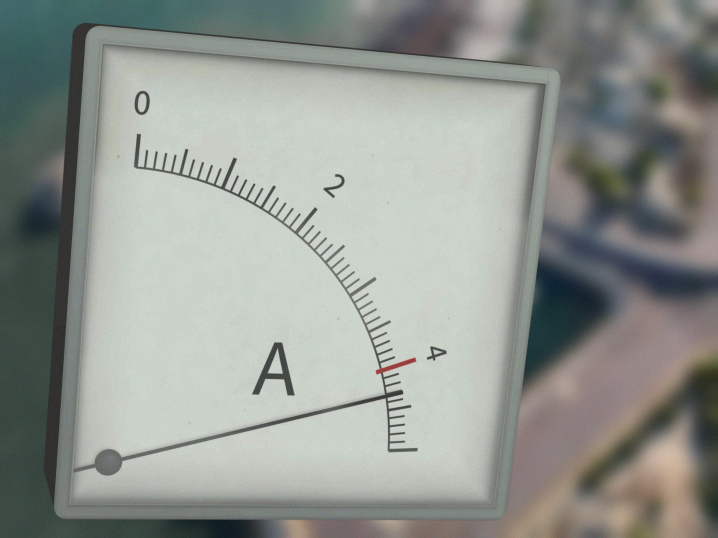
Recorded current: 4.3 A
